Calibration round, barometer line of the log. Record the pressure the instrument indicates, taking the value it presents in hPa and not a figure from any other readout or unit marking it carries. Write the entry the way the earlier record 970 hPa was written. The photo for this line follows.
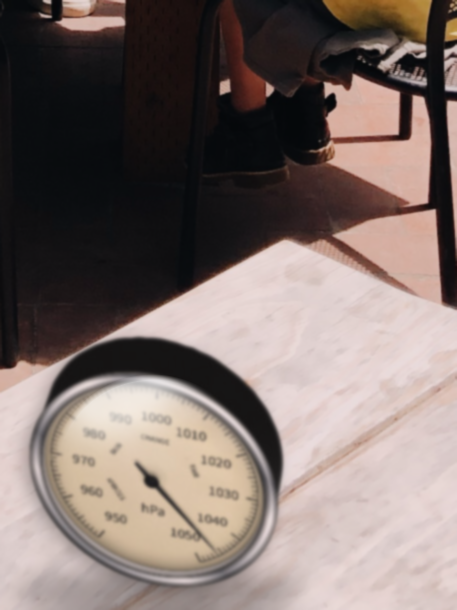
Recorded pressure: 1045 hPa
